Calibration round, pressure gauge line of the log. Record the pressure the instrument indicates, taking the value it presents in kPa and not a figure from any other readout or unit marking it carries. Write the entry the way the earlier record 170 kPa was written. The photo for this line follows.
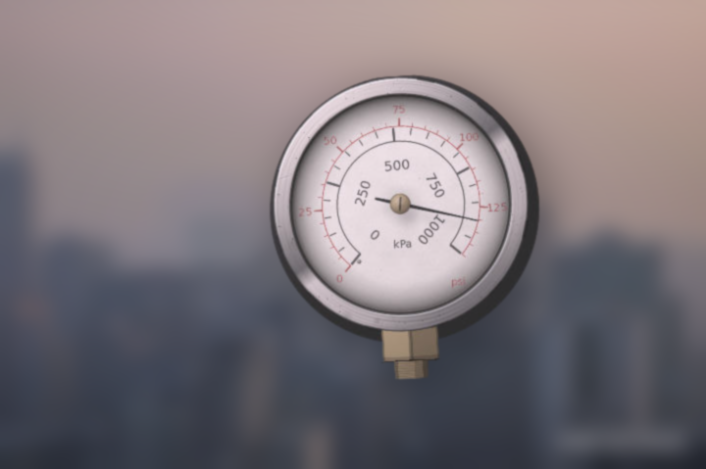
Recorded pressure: 900 kPa
